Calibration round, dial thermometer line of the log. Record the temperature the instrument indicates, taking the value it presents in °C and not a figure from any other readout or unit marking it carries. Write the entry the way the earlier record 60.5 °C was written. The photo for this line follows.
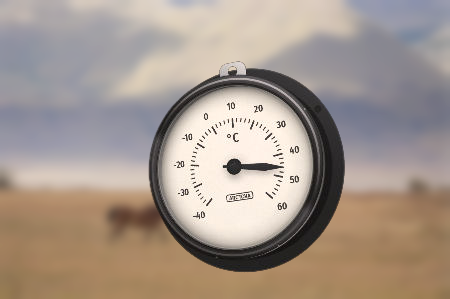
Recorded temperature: 46 °C
